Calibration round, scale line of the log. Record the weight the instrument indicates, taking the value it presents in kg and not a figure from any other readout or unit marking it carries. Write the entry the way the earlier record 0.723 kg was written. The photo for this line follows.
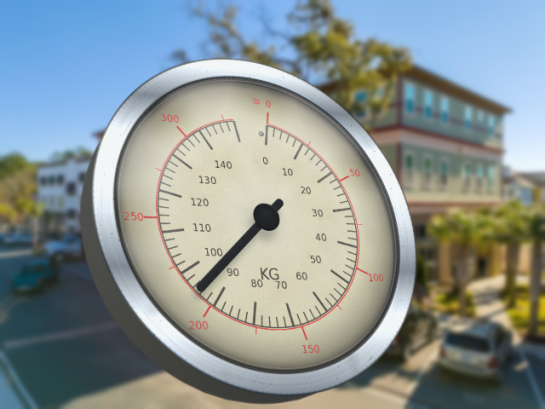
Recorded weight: 95 kg
